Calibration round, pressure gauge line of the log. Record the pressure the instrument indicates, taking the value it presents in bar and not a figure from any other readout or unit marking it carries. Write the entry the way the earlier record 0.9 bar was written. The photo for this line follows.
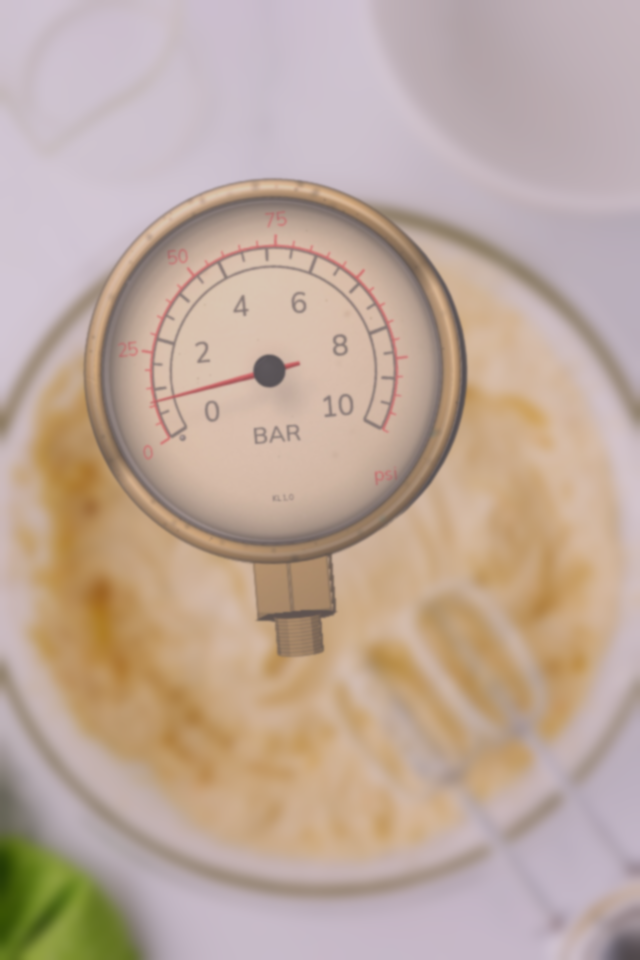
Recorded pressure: 0.75 bar
